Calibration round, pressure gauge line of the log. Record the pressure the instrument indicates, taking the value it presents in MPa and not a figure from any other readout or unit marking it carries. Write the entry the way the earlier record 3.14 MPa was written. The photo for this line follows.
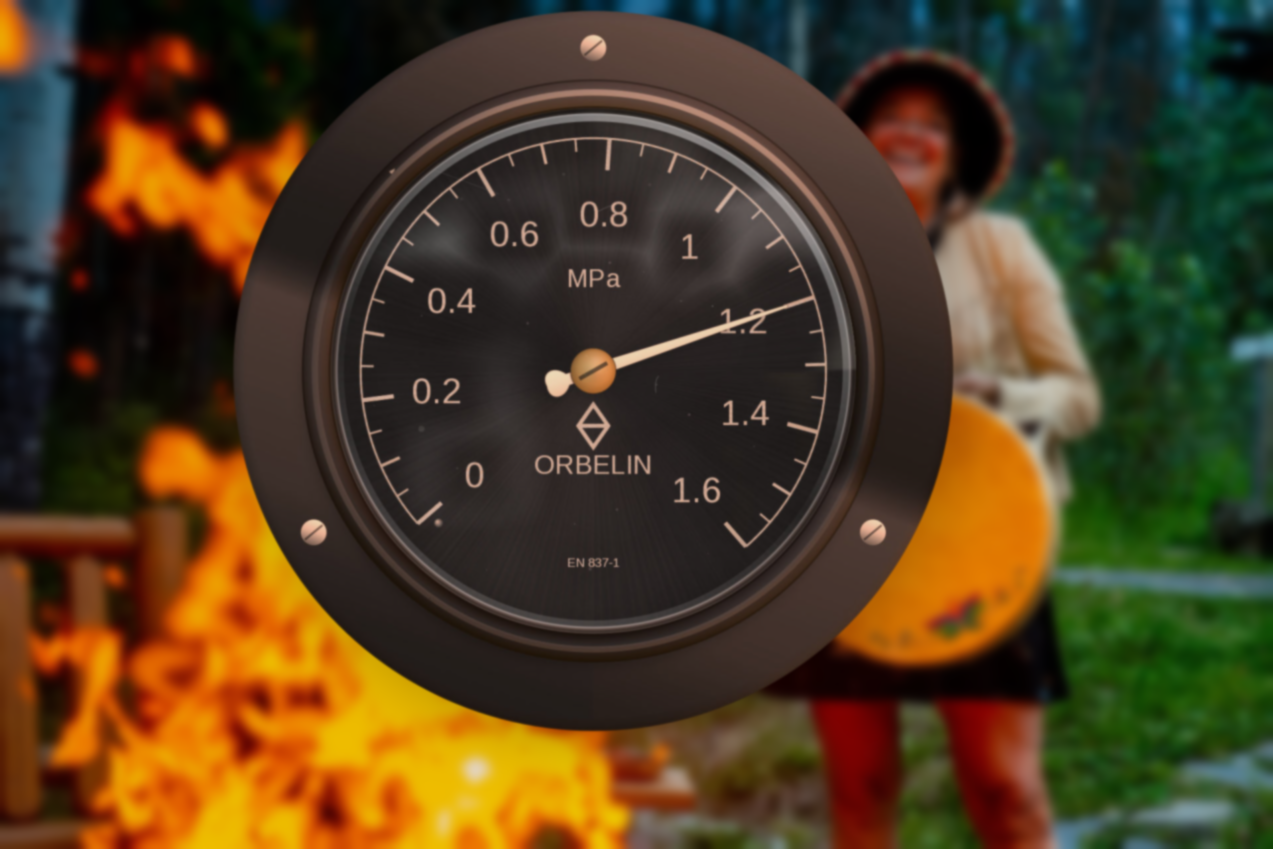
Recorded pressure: 1.2 MPa
